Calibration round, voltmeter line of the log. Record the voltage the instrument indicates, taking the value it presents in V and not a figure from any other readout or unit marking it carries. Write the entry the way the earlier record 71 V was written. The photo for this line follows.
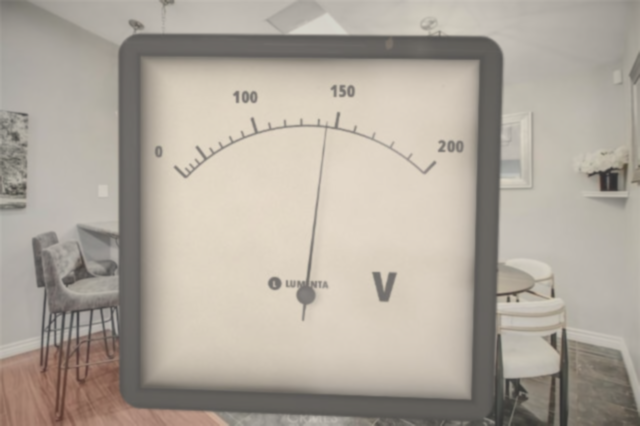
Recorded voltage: 145 V
